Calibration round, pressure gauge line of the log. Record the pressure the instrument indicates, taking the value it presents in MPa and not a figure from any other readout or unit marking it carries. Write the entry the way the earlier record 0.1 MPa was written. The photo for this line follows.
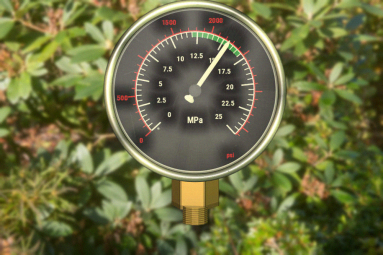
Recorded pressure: 15.5 MPa
